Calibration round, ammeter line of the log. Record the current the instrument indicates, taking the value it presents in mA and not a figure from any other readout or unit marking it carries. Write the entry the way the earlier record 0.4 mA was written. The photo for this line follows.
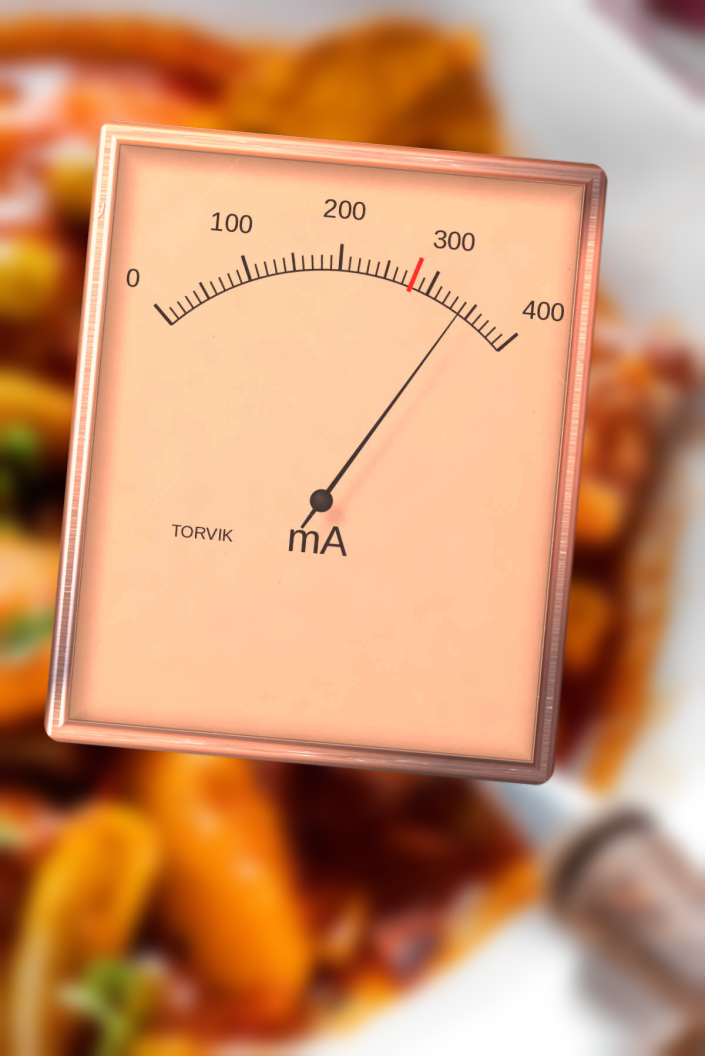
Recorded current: 340 mA
